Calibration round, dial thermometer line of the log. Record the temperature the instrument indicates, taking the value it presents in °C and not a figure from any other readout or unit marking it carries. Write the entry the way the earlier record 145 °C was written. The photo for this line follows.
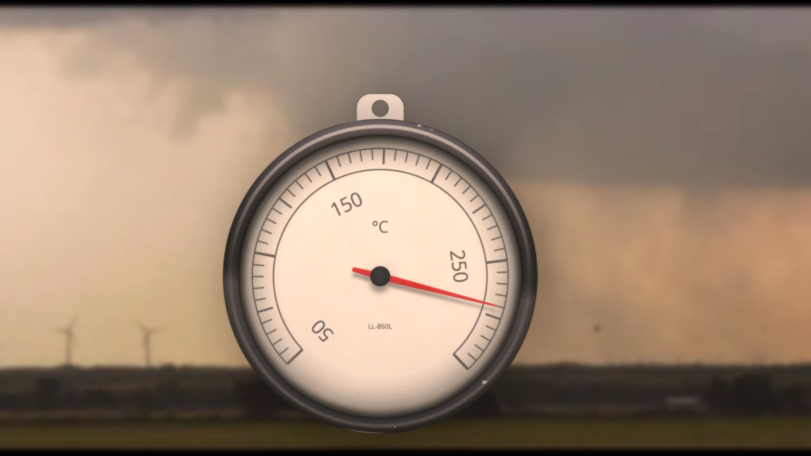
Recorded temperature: 270 °C
